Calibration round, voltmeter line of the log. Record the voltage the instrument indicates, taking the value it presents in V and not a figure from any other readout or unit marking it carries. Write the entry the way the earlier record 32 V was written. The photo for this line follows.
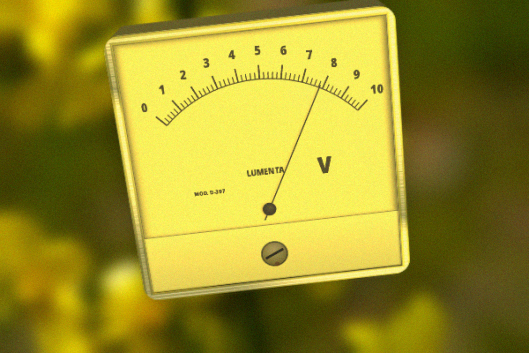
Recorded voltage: 7.8 V
